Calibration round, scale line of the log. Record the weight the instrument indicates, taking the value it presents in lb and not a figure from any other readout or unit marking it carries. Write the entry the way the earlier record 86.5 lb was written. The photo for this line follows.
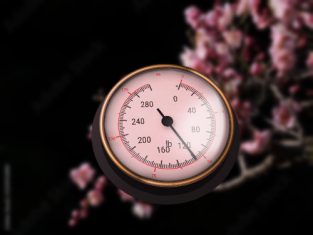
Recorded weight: 120 lb
